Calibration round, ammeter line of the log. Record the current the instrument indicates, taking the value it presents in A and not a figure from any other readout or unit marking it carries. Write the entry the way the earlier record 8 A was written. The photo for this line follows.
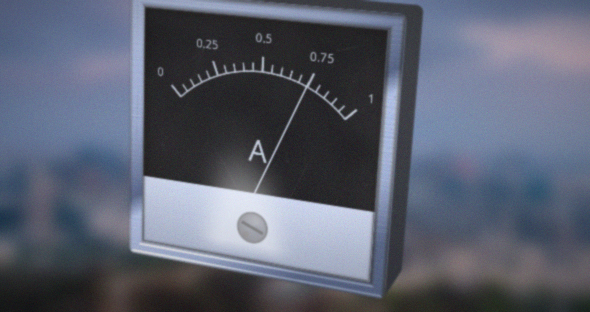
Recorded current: 0.75 A
